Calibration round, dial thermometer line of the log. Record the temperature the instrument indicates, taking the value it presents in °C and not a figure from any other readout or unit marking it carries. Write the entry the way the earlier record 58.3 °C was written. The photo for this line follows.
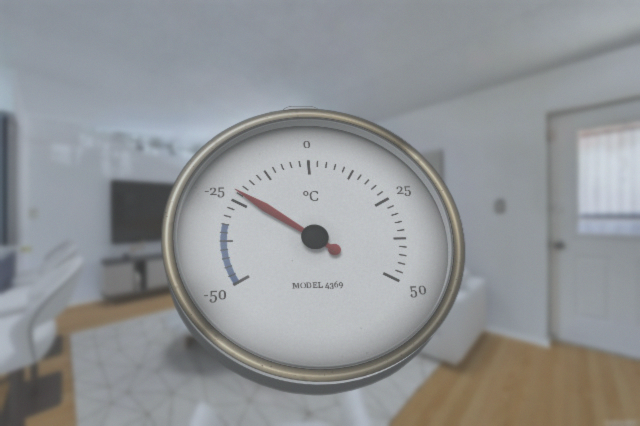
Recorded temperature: -22.5 °C
